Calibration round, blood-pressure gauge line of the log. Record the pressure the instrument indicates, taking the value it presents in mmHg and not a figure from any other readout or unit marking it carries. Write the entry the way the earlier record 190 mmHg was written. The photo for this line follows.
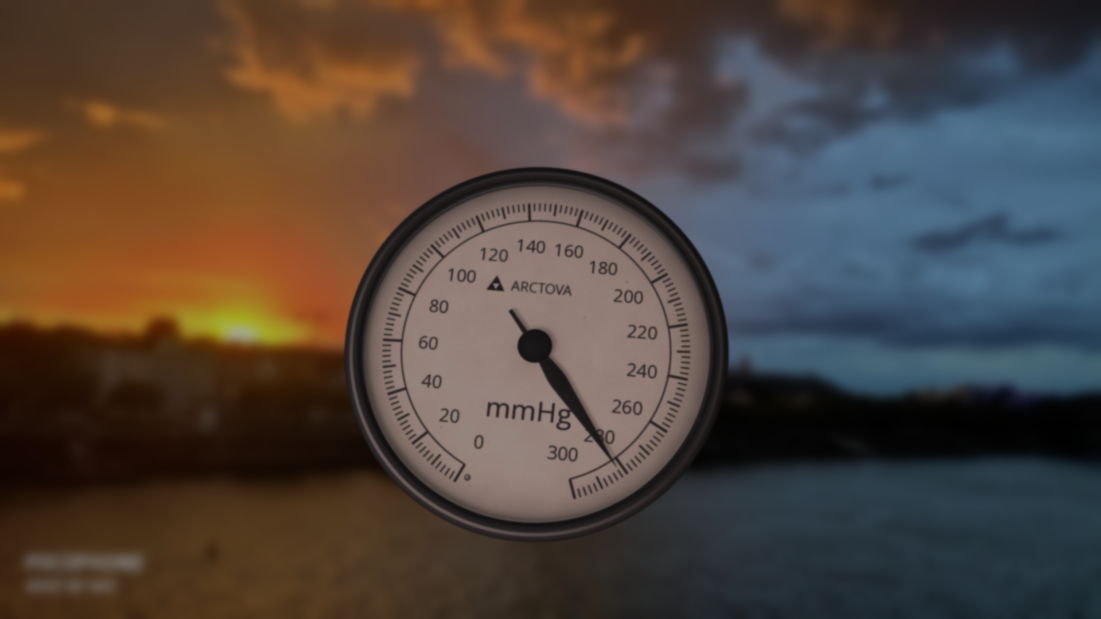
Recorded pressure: 282 mmHg
